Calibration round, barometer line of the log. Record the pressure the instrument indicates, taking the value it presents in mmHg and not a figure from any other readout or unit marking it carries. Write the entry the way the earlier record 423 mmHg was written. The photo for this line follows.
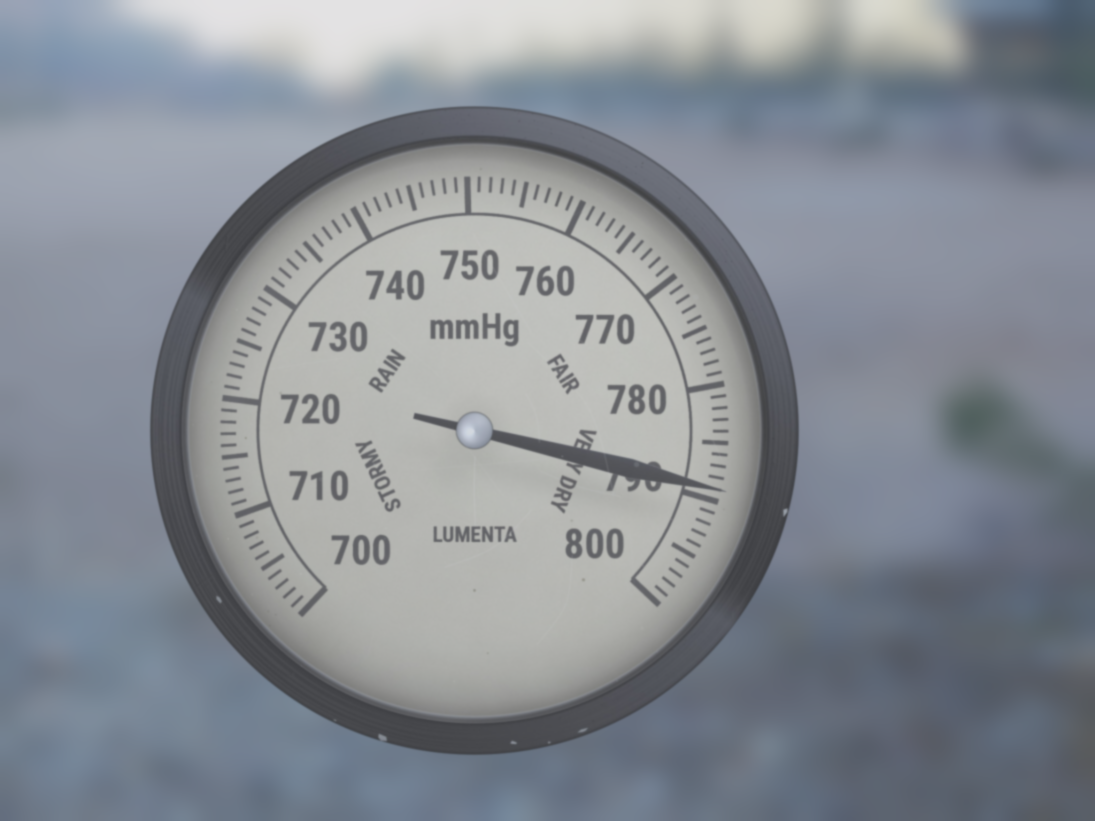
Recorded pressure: 789 mmHg
